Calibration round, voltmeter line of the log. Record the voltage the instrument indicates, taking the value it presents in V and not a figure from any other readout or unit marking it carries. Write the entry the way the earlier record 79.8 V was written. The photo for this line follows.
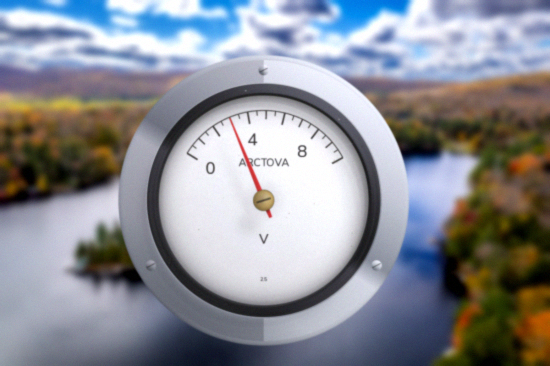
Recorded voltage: 3 V
